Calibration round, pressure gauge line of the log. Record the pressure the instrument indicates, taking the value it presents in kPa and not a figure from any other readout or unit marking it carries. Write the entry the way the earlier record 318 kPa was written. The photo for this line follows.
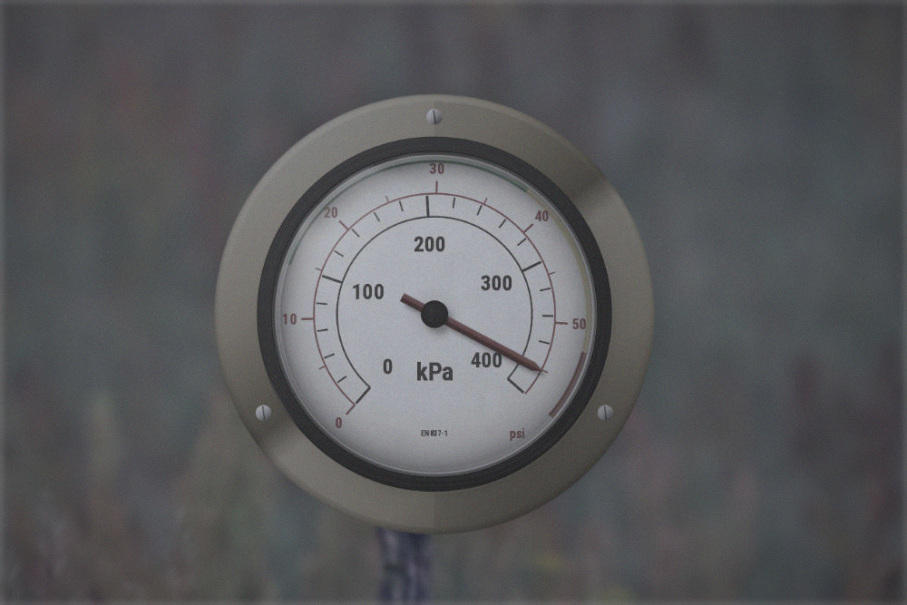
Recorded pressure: 380 kPa
